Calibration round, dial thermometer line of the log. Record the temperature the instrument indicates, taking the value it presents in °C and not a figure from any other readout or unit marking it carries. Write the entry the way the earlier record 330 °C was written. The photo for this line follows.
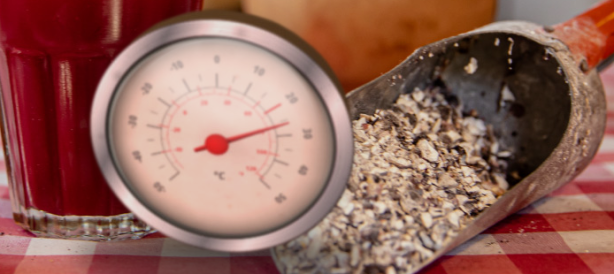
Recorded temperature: 25 °C
